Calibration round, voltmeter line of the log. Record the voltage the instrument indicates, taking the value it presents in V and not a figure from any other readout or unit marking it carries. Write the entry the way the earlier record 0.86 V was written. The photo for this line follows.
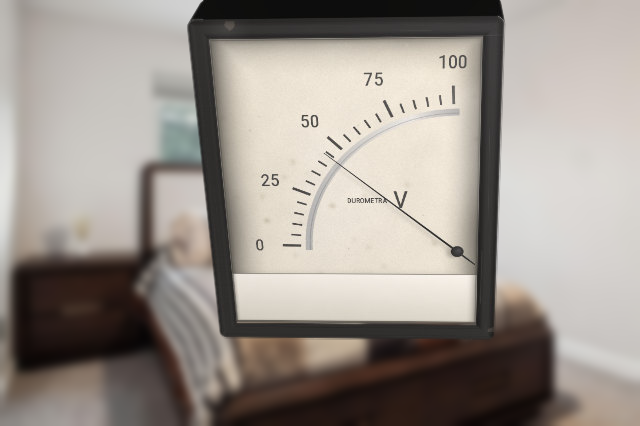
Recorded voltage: 45 V
